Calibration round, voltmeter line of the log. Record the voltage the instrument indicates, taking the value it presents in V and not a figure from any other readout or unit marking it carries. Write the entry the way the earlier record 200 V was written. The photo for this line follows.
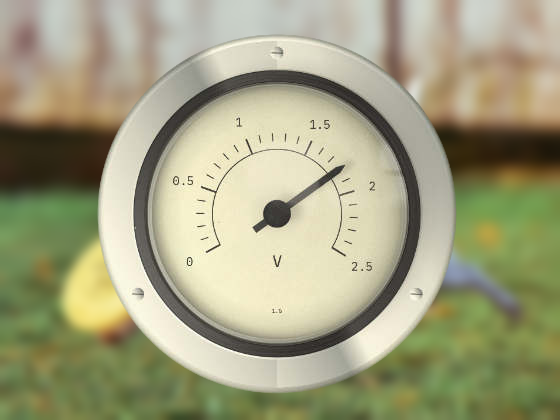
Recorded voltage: 1.8 V
